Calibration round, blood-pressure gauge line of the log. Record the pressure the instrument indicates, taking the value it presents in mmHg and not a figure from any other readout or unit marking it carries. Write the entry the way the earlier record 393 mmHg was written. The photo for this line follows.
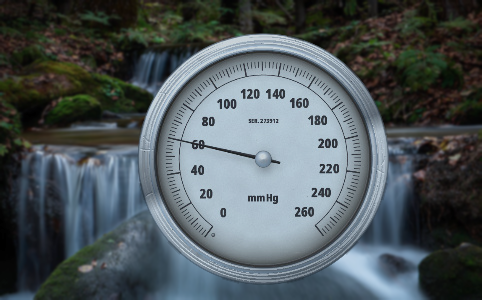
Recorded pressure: 60 mmHg
